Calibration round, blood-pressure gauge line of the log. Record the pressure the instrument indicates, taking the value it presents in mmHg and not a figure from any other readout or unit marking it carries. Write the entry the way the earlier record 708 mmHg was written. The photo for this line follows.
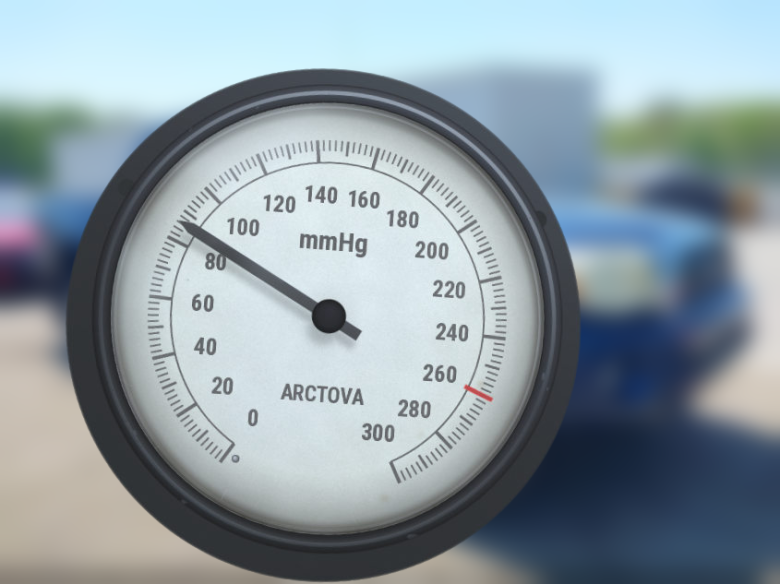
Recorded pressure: 86 mmHg
